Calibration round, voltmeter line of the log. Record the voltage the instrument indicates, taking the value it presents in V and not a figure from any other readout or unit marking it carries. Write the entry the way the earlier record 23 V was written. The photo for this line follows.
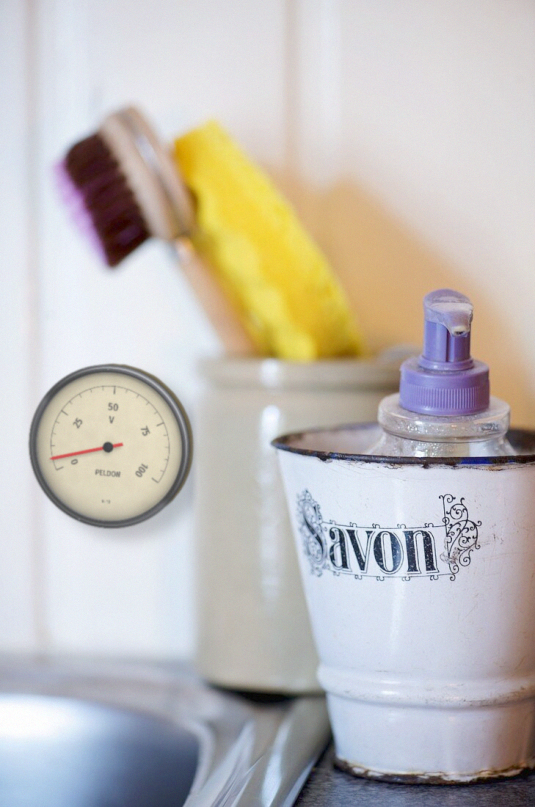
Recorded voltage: 5 V
